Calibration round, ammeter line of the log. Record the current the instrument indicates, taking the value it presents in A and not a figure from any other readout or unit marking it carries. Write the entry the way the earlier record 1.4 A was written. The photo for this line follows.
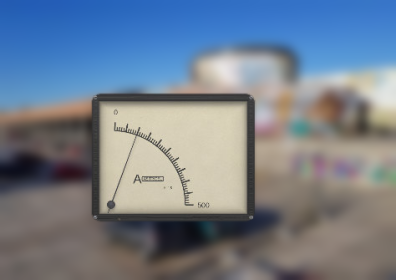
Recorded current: 100 A
